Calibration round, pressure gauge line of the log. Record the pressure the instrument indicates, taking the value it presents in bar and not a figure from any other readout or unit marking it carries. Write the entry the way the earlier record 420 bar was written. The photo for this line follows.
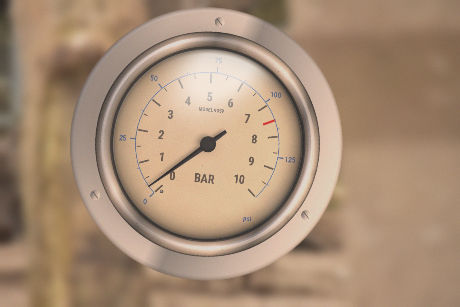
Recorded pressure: 0.25 bar
